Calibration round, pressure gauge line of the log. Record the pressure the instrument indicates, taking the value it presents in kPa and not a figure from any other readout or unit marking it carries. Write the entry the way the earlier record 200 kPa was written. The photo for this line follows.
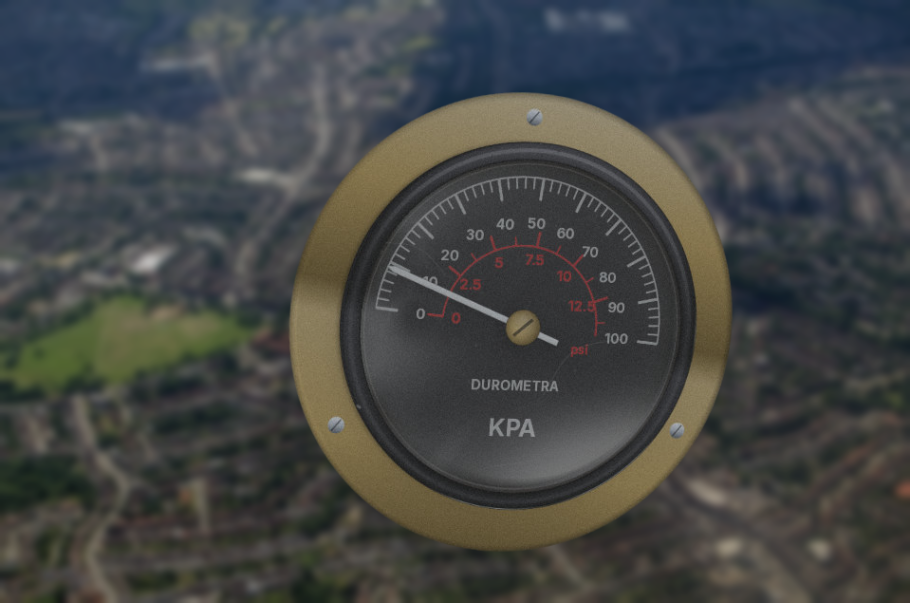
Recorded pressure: 9 kPa
